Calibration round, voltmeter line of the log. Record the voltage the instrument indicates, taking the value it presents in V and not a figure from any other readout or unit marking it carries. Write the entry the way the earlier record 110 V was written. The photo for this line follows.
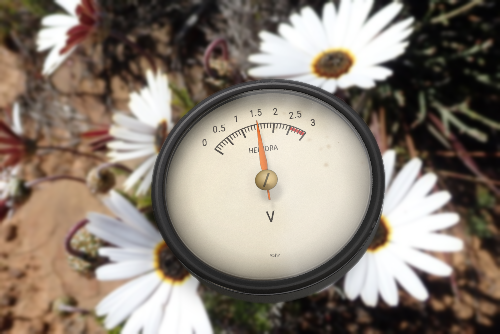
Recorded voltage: 1.5 V
